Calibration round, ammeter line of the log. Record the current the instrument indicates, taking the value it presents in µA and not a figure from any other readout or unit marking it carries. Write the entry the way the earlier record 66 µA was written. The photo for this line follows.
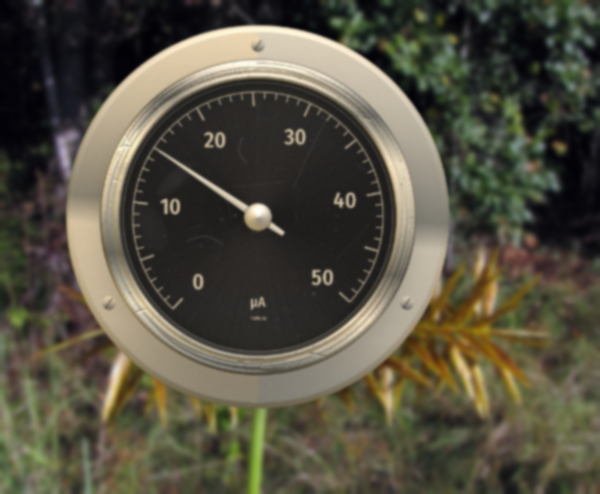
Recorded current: 15 µA
